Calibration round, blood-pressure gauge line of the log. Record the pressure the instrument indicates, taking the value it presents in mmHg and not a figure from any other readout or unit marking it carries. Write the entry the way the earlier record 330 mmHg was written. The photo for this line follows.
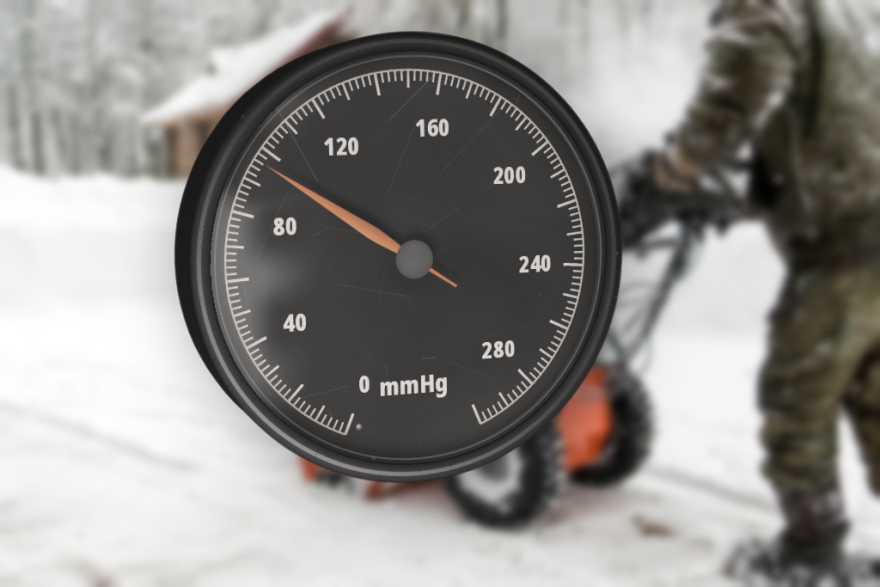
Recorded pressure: 96 mmHg
